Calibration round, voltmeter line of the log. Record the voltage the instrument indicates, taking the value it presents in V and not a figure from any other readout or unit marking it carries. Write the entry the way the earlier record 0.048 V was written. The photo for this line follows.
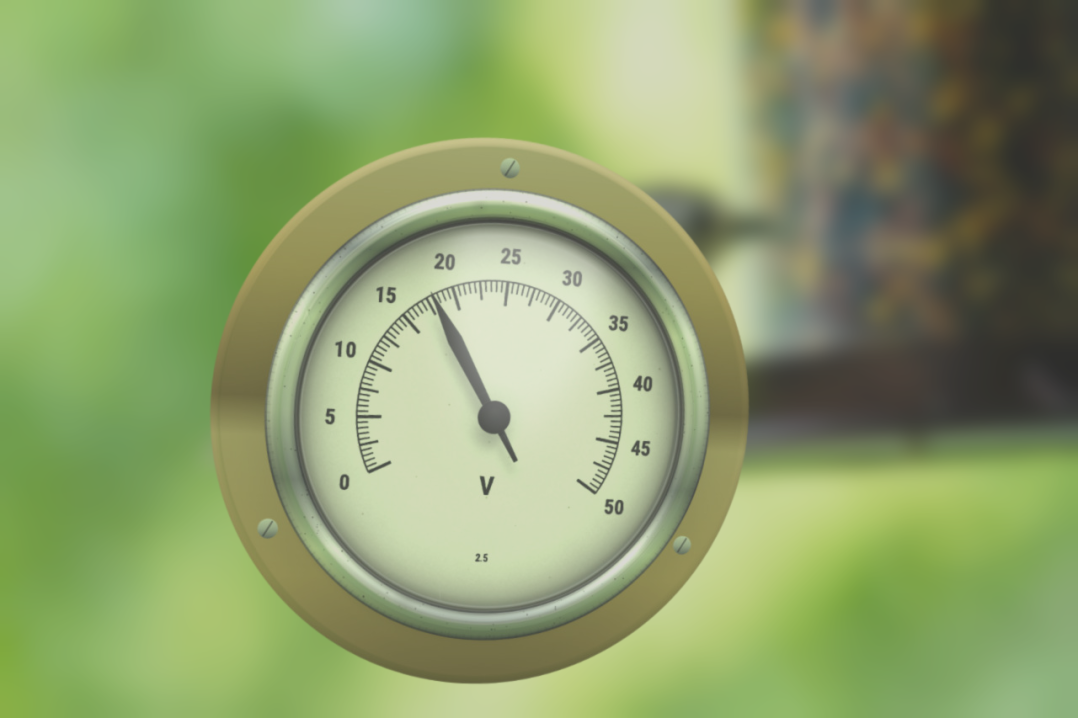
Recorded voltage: 18 V
